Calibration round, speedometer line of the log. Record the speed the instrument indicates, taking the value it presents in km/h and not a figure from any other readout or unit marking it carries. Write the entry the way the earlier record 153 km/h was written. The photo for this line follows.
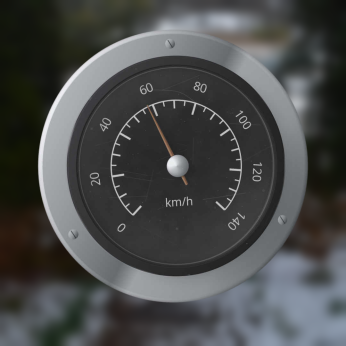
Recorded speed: 57.5 km/h
